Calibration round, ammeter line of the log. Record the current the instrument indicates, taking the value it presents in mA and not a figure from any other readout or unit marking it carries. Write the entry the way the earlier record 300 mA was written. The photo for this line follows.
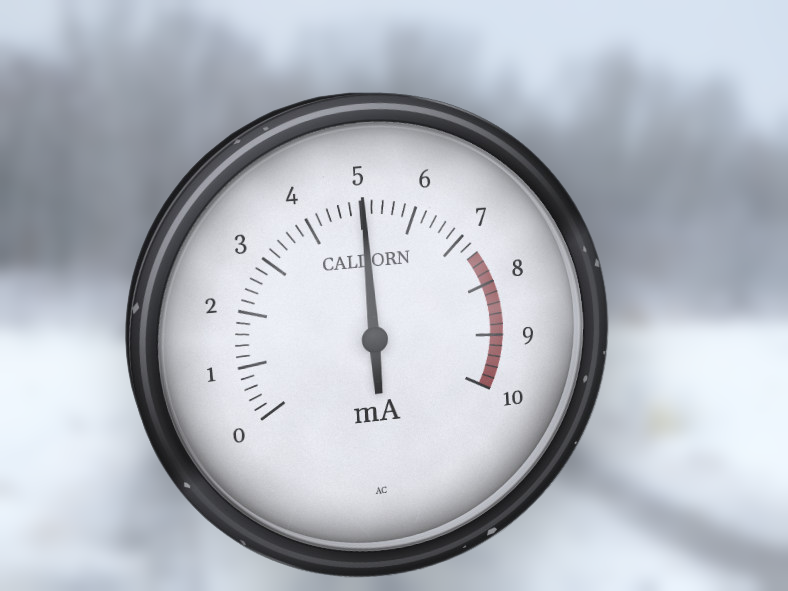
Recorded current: 5 mA
